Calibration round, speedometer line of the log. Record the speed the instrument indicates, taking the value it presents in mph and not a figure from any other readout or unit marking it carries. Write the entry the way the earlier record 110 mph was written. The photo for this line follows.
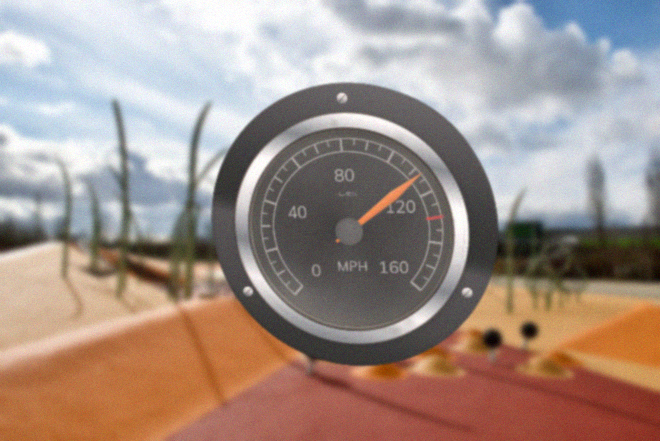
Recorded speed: 112.5 mph
